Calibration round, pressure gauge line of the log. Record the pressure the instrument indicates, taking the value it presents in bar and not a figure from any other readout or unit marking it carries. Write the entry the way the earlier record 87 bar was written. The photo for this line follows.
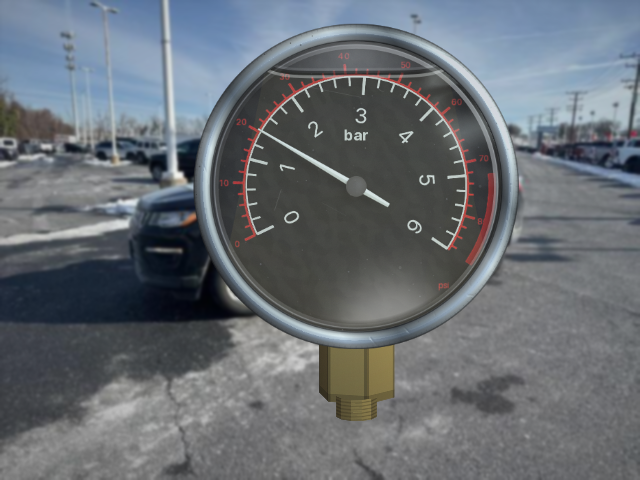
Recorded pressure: 1.4 bar
